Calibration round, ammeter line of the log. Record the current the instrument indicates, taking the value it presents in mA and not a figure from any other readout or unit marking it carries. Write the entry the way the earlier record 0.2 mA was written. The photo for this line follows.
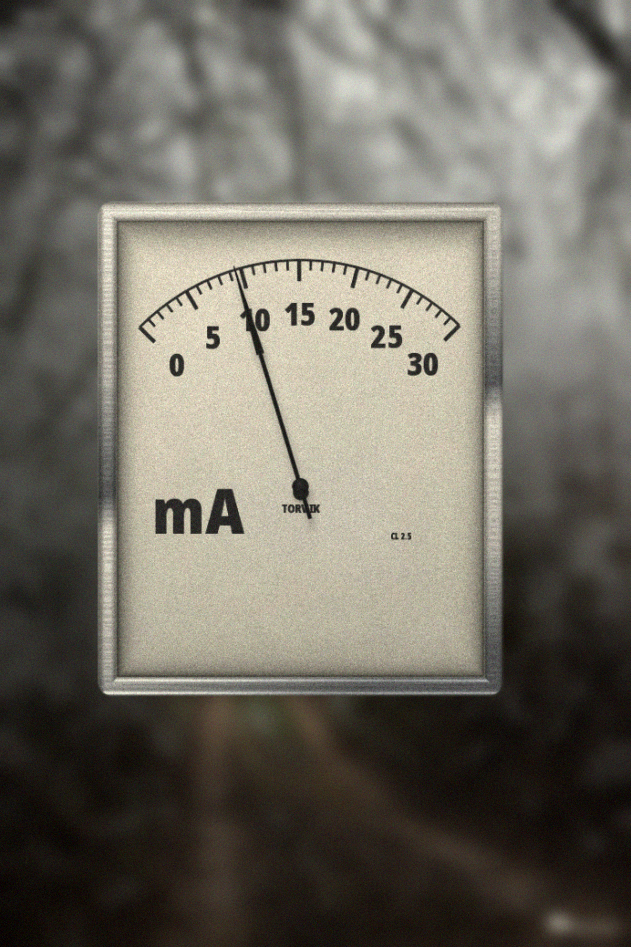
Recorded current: 9.5 mA
